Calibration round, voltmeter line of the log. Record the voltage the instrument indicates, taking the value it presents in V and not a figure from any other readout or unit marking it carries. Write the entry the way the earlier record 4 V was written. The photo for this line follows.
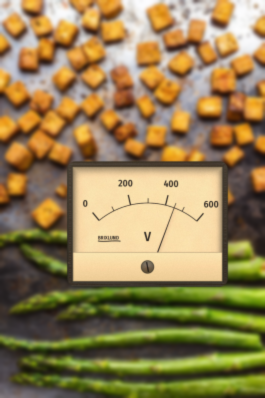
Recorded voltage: 450 V
